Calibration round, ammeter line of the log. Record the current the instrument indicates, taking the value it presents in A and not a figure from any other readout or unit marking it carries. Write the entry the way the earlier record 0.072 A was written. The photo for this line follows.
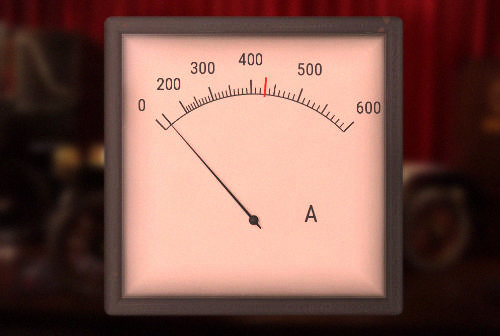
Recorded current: 100 A
